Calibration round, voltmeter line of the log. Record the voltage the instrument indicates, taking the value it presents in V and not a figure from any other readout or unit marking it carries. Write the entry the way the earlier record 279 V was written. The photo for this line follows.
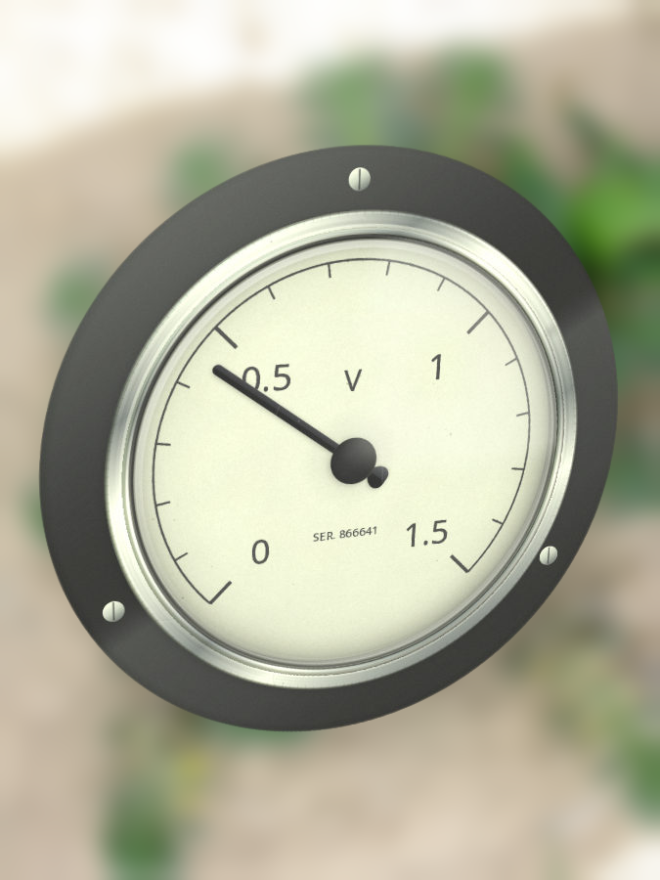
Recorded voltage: 0.45 V
